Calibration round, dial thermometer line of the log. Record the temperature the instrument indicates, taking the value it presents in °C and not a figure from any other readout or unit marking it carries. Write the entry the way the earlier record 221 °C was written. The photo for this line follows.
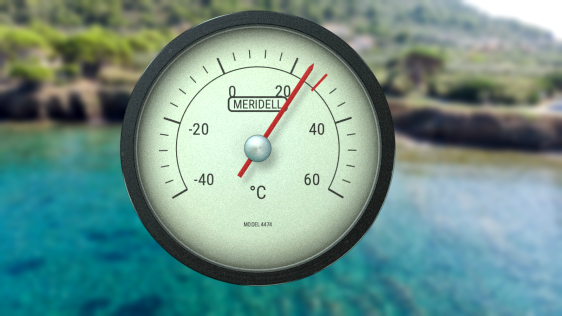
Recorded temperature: 24 °C
